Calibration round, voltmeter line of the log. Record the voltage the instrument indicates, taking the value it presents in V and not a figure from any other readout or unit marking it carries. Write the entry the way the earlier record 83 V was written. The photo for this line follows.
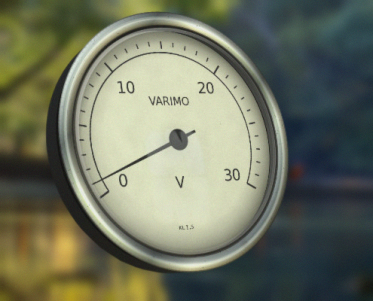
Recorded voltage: 1 V
